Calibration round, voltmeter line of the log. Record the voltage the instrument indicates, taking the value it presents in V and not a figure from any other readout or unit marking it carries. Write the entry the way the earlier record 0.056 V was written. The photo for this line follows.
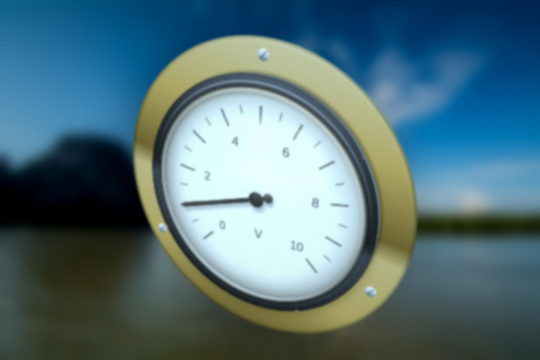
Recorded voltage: 1 V
